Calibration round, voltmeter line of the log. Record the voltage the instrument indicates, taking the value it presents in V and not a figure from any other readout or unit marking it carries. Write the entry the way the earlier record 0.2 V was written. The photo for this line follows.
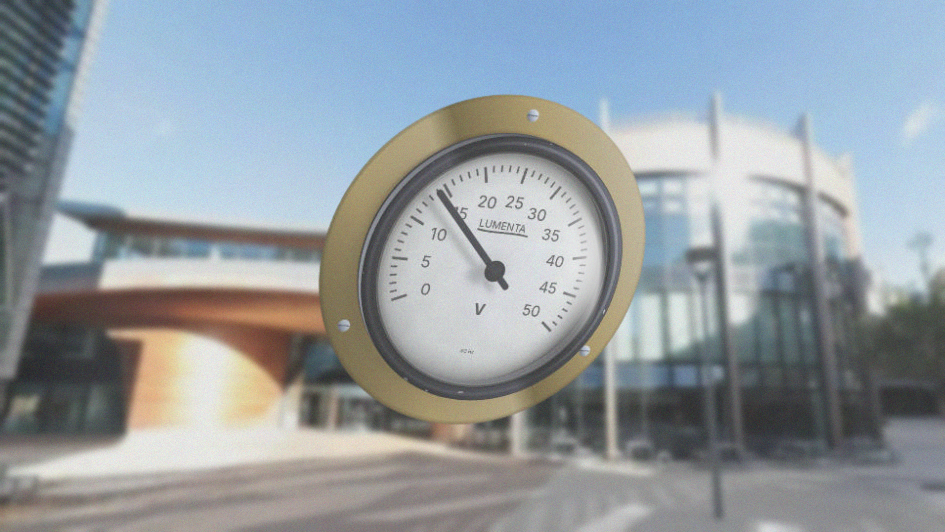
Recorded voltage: 14 V
